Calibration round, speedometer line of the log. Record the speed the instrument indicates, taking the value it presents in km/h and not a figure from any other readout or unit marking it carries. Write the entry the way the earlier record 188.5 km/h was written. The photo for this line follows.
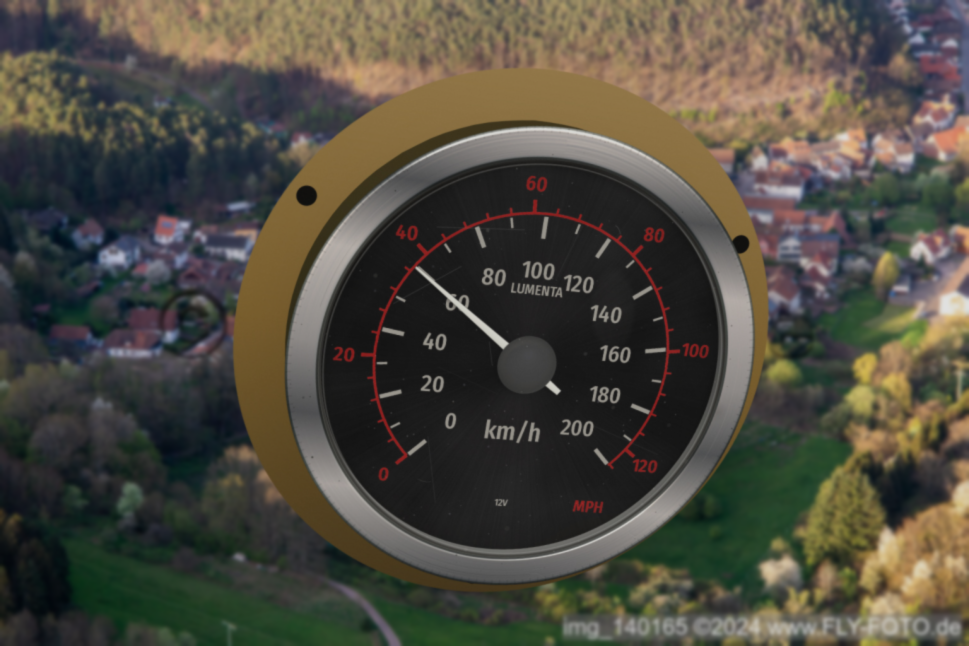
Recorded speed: 60 km/h
